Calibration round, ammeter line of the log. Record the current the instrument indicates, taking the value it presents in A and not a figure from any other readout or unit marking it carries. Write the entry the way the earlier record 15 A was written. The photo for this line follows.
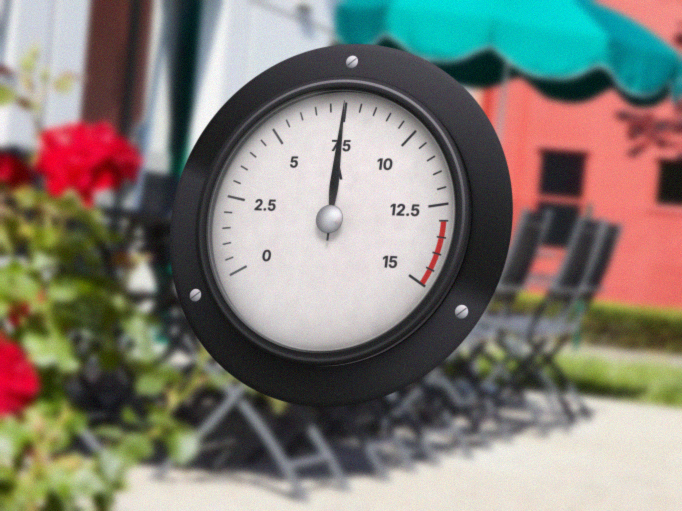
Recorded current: 7.5 A
